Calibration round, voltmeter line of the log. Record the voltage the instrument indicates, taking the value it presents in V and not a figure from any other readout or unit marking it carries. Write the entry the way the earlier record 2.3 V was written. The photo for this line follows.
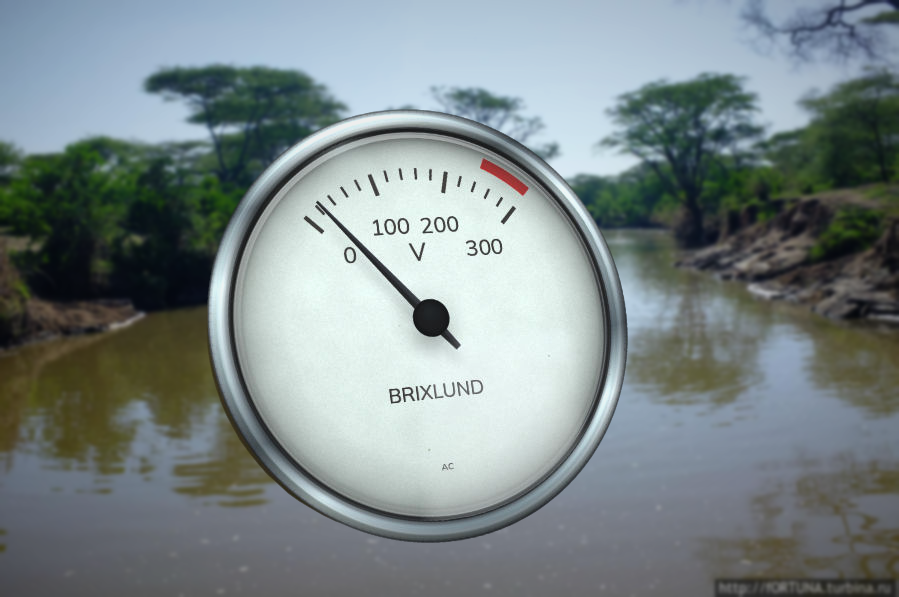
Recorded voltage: 20 V
